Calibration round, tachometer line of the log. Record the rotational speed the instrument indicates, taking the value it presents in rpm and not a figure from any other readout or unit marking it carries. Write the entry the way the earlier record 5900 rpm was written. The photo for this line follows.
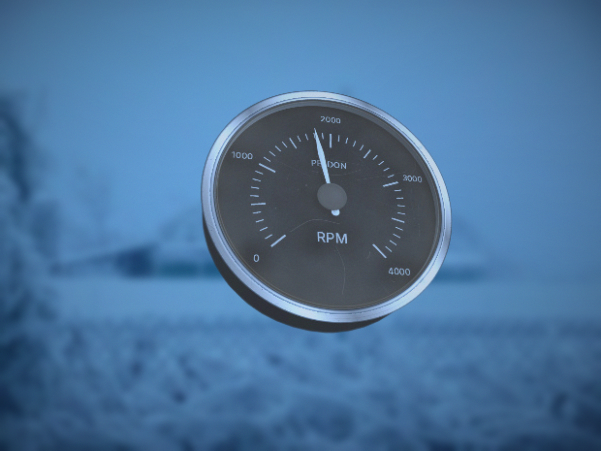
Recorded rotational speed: 1800 rpm
